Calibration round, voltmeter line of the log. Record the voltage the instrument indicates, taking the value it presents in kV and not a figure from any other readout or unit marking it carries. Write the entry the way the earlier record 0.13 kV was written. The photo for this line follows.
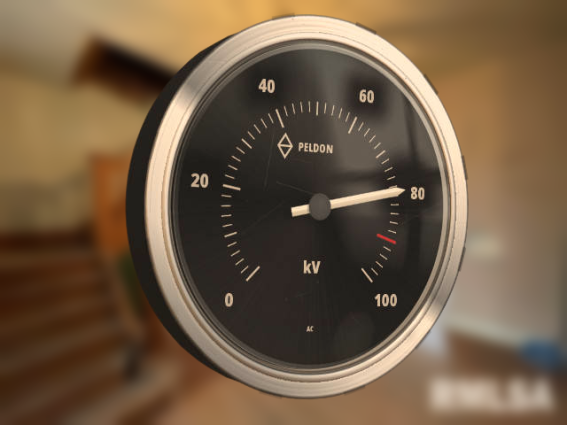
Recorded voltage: 79 kV
